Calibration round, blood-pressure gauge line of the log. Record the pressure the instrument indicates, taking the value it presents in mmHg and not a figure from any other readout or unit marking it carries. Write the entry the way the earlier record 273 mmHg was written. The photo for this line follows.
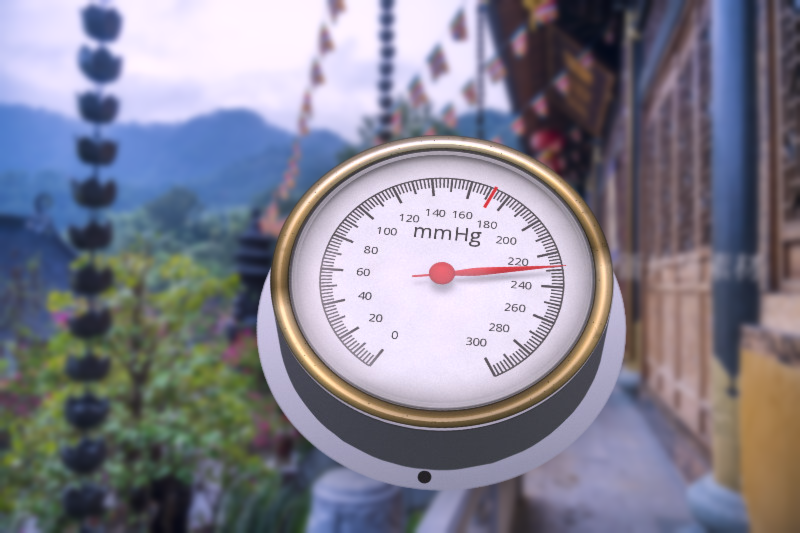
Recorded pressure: 230 mmHg
